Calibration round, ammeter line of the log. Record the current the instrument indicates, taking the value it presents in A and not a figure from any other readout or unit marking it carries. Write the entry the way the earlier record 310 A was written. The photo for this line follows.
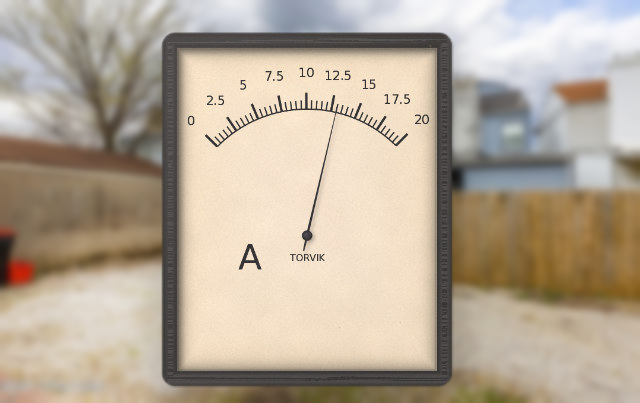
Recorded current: 13 A
